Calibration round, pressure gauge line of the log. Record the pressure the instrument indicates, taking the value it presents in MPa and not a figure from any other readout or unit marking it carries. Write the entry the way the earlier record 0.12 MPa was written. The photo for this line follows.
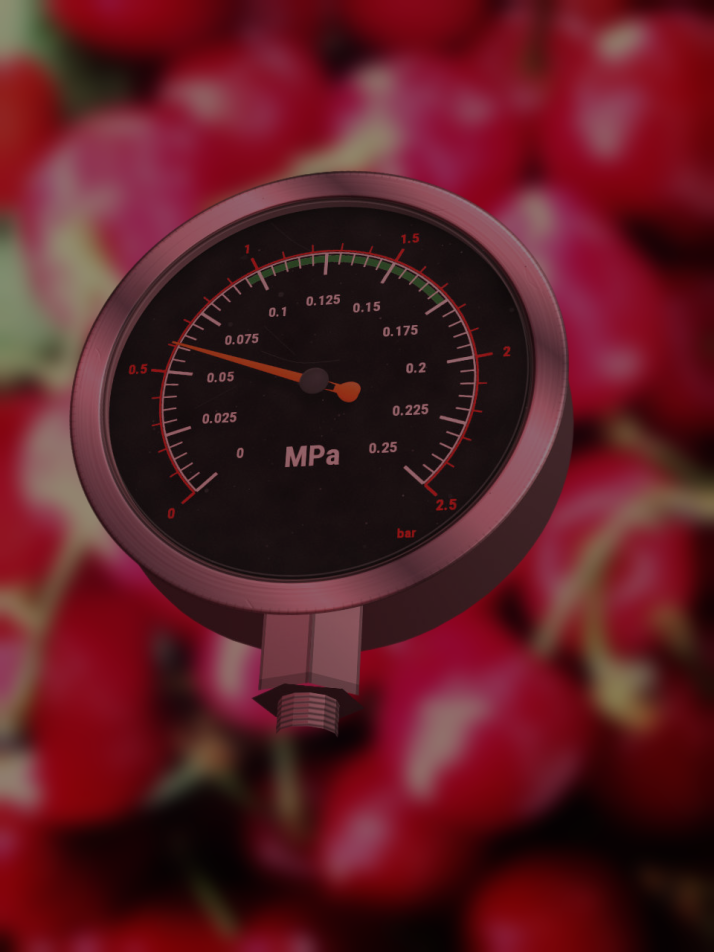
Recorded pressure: 0.06 MPa
